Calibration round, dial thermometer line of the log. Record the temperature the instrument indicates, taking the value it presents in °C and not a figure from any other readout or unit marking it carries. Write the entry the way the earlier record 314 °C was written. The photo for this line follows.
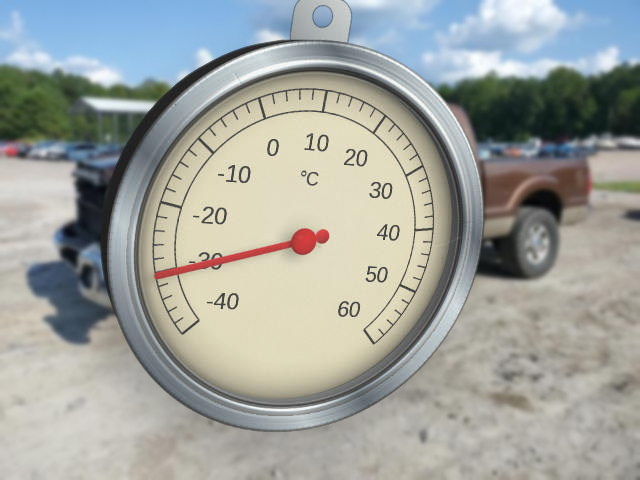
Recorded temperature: -30 °C
